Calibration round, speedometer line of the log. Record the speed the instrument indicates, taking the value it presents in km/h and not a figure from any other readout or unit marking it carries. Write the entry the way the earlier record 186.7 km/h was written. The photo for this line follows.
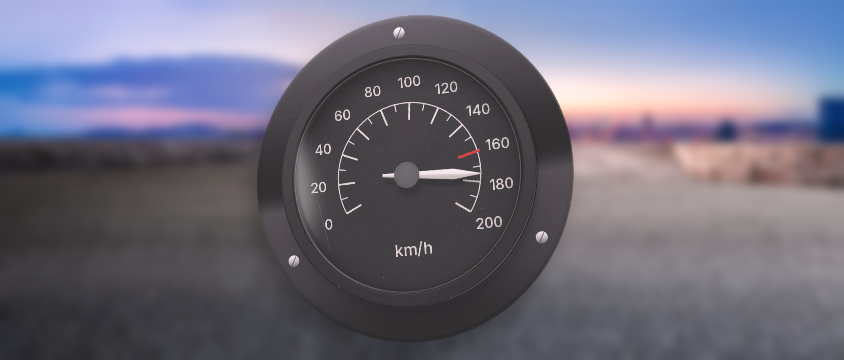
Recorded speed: 175 km/h
